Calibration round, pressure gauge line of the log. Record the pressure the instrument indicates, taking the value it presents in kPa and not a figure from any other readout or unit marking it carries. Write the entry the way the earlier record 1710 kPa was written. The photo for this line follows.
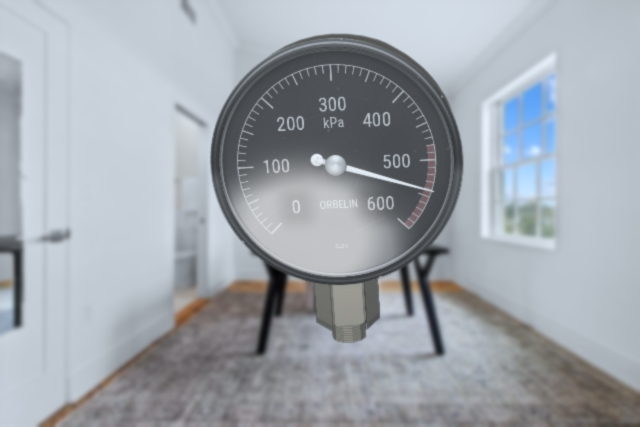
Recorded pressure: 540 kPa
